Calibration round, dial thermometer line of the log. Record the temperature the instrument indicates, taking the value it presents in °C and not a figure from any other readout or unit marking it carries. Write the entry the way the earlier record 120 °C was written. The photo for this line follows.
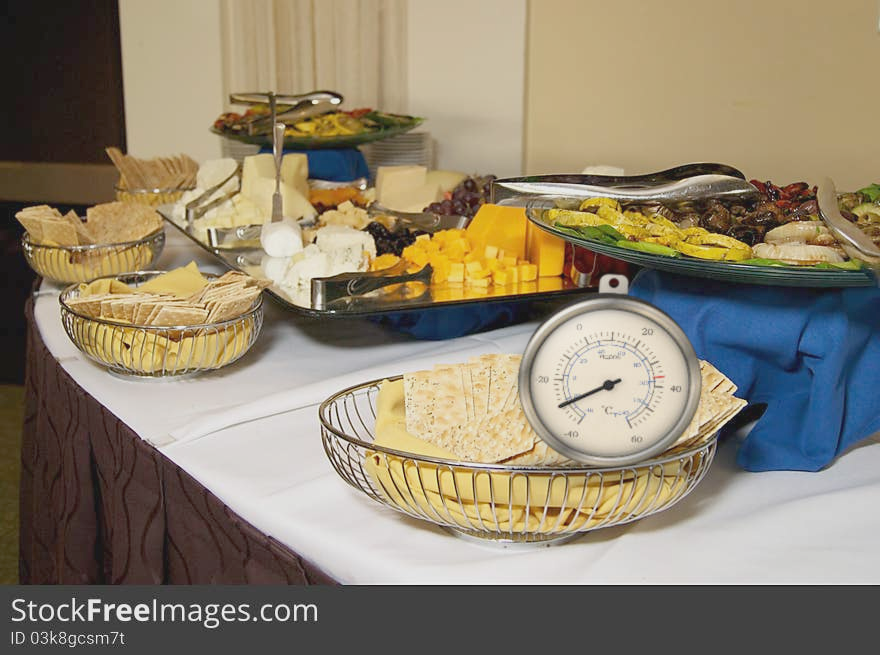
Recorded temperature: -30 °C
